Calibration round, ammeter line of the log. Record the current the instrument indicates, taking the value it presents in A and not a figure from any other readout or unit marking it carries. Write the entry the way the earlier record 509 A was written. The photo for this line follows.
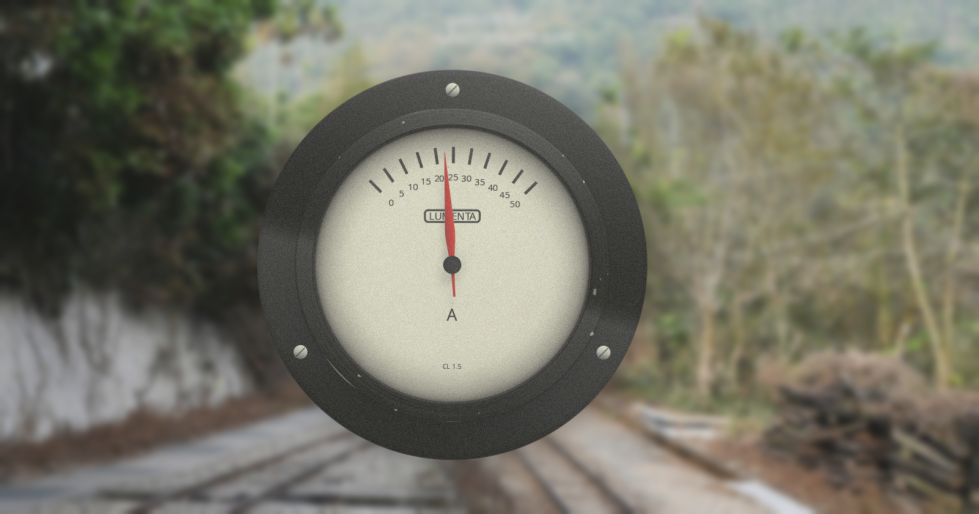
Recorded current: 22.5 A
